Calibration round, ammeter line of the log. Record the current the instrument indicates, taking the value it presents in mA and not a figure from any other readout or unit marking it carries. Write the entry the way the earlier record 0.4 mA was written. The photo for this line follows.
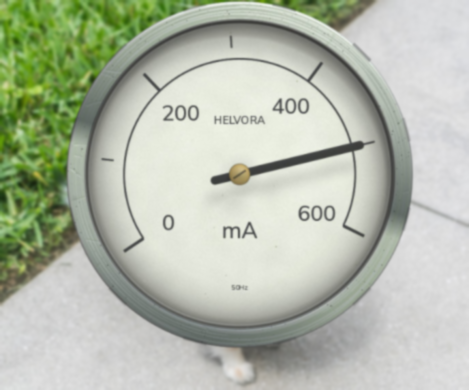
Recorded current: 500 mA
